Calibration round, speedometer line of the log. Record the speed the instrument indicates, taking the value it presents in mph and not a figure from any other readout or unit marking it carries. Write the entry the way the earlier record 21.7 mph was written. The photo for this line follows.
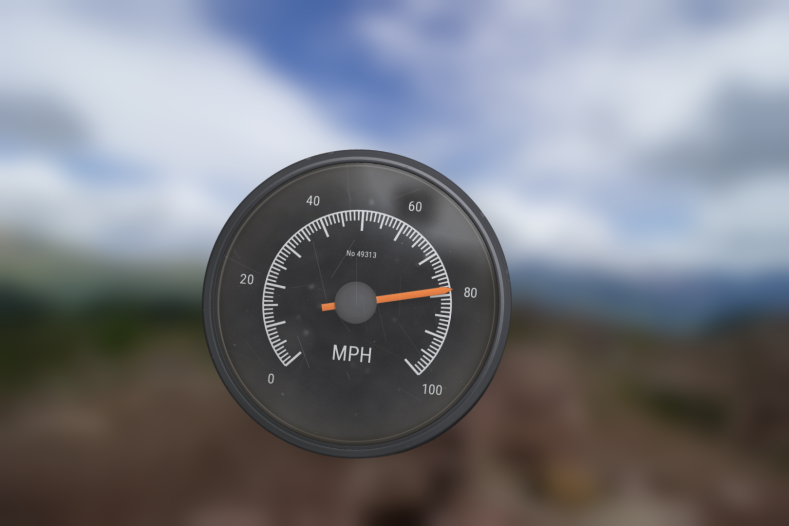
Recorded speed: 79 mph
